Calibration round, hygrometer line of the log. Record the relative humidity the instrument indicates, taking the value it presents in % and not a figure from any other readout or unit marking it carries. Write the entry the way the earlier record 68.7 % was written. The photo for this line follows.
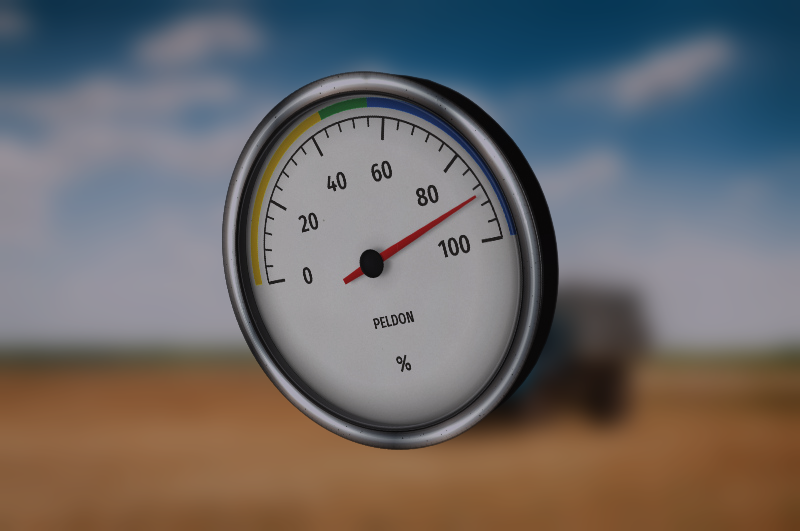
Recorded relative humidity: 90 %
